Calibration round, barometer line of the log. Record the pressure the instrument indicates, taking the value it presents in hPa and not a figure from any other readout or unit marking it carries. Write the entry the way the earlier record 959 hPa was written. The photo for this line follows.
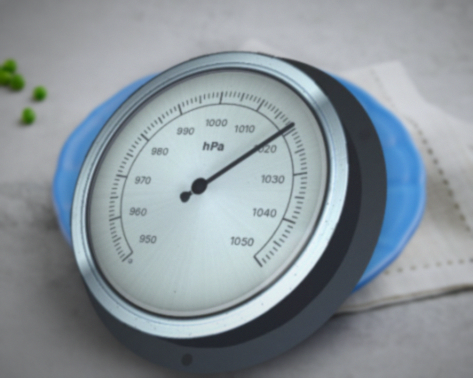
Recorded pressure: 1020 hPa
